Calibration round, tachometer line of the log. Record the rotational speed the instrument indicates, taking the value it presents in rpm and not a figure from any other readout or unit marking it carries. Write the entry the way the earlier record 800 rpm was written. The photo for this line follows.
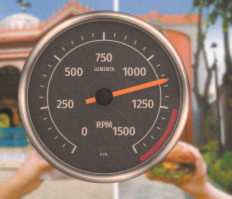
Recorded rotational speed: 1125 rpm
